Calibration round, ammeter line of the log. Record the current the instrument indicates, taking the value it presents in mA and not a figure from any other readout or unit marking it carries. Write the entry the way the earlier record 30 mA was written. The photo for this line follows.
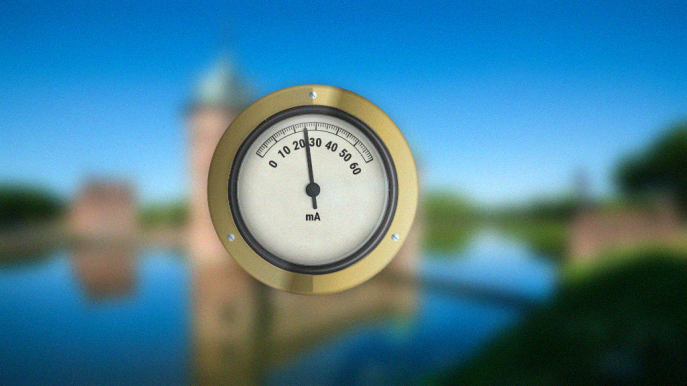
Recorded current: 25 mA
